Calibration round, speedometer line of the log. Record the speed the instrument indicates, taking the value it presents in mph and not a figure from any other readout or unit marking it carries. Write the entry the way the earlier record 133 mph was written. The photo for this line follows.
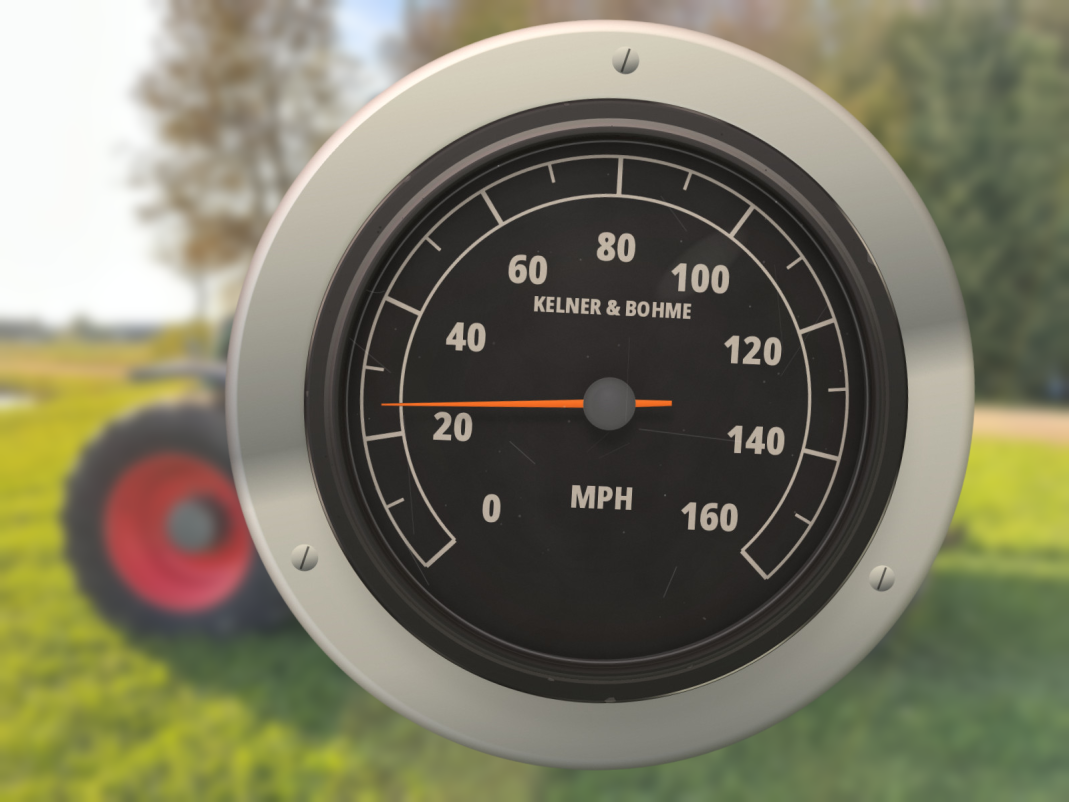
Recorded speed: 25 mph
